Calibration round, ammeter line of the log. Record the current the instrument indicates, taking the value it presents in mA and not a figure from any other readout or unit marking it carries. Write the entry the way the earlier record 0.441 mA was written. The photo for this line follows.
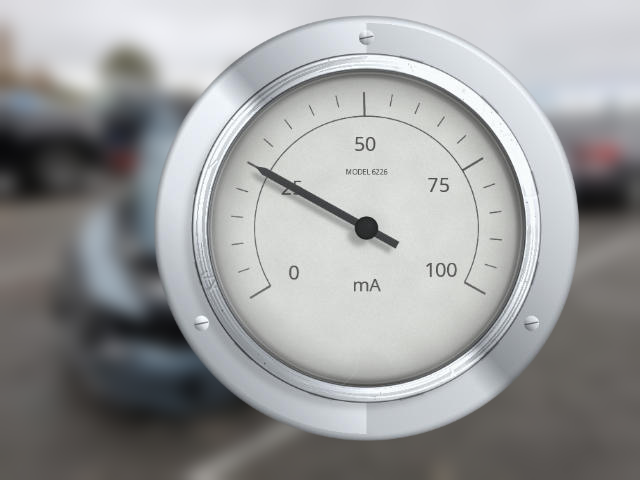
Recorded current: 25 mA
